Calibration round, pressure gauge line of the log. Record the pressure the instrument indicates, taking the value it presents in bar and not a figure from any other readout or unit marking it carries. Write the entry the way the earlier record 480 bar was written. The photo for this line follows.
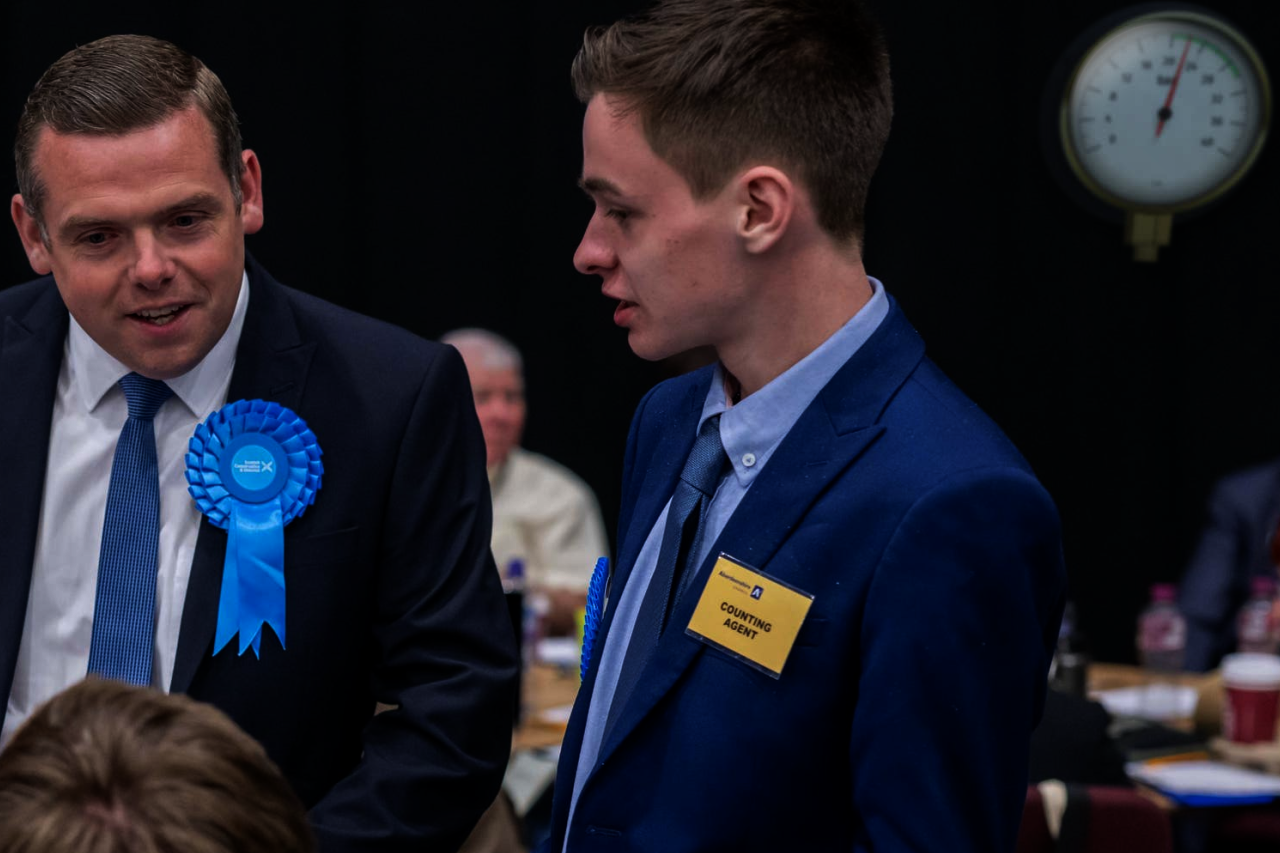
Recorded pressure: 22 bar
